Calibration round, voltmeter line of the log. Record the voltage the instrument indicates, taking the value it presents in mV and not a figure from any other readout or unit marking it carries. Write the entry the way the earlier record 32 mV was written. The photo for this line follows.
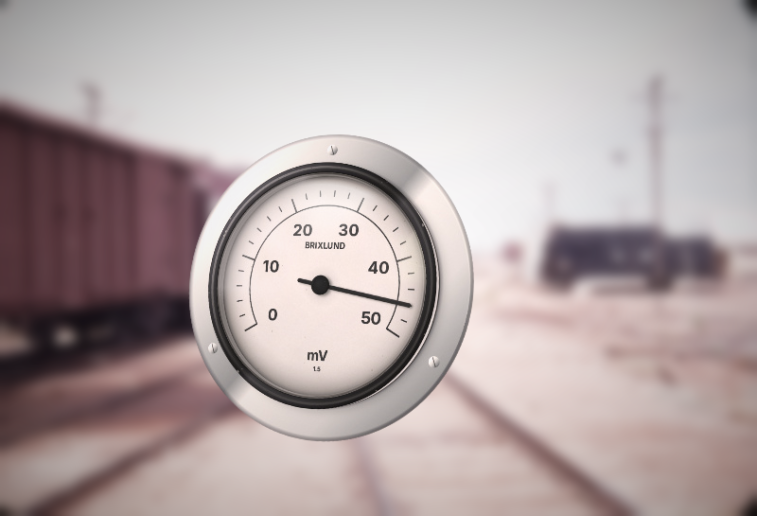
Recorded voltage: 46 mV
